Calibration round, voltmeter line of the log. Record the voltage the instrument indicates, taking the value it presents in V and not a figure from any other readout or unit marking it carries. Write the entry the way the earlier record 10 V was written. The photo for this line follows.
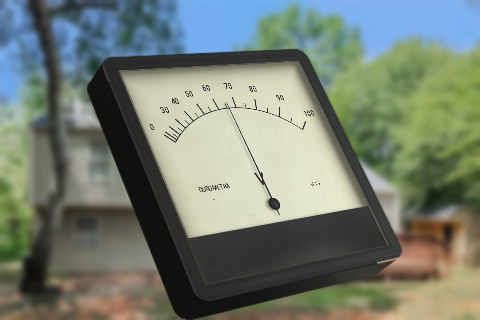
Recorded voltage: 65 V
